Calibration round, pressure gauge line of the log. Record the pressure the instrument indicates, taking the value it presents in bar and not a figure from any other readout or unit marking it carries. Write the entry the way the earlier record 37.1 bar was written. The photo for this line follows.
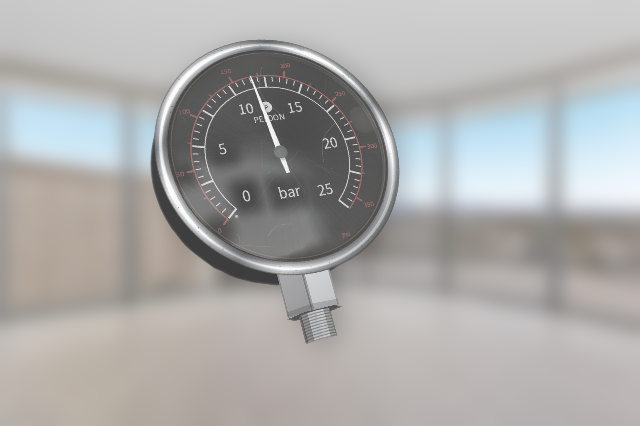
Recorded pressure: 11.5 bar
